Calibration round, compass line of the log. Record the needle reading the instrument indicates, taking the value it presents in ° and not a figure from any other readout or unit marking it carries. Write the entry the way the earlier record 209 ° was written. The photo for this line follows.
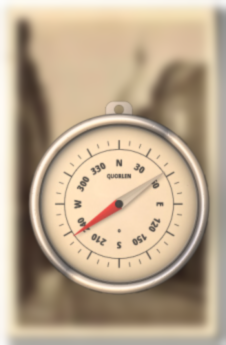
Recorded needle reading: 235 °
